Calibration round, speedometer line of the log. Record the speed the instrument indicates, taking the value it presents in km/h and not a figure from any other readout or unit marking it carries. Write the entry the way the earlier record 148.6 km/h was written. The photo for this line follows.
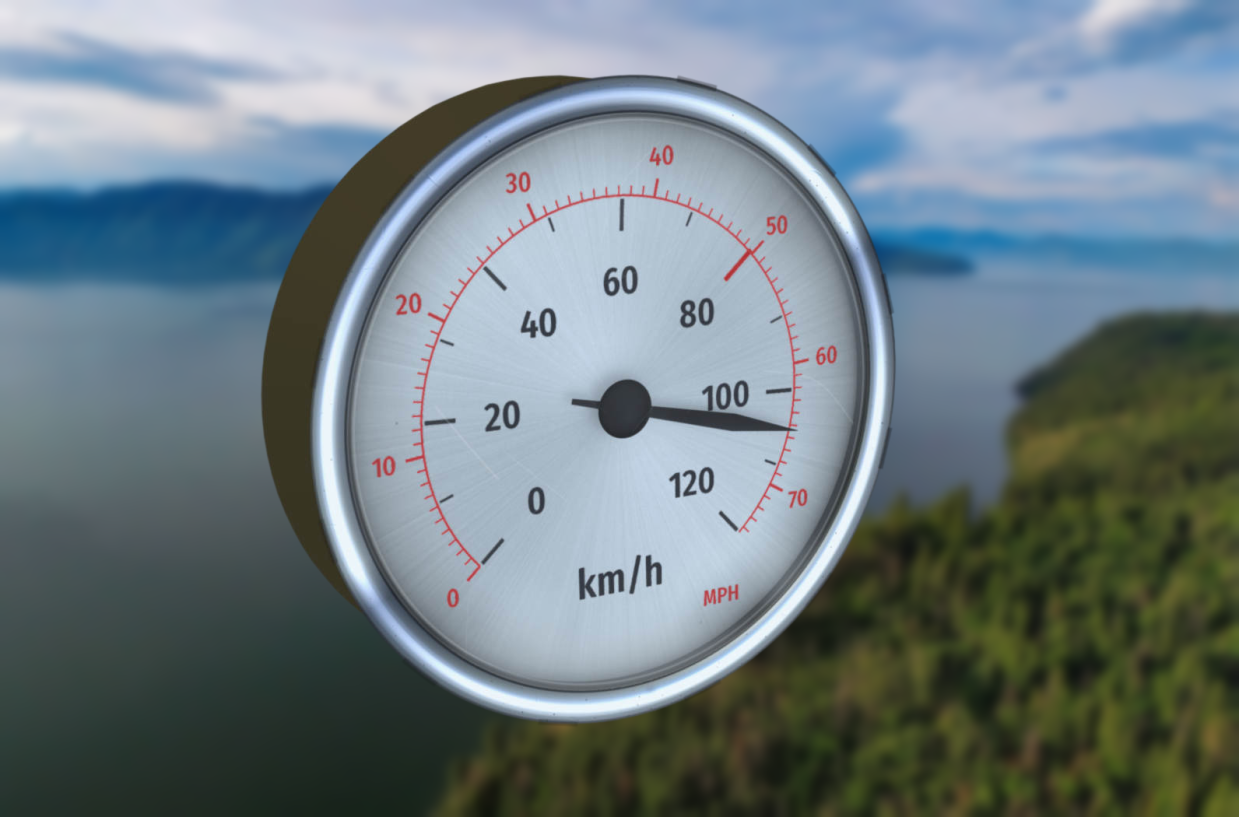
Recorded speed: 105 km/h
